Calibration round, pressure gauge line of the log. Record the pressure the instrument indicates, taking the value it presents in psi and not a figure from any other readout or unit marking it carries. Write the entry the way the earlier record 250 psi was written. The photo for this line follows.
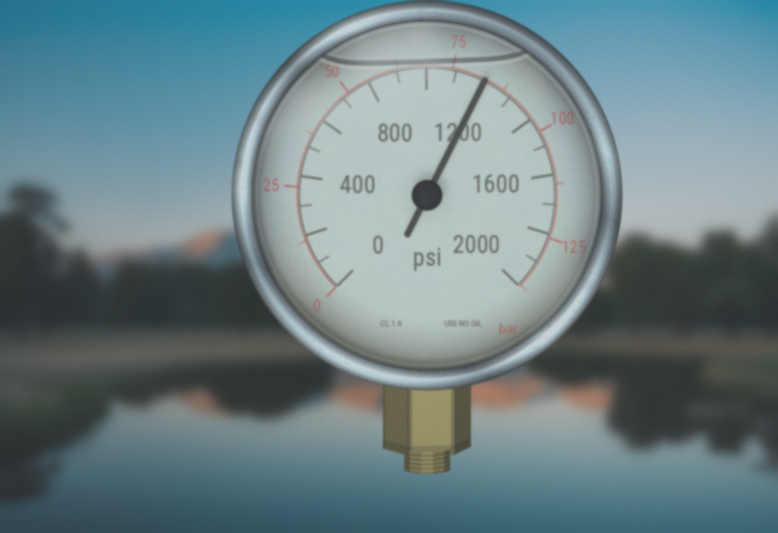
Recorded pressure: 1200 psi
